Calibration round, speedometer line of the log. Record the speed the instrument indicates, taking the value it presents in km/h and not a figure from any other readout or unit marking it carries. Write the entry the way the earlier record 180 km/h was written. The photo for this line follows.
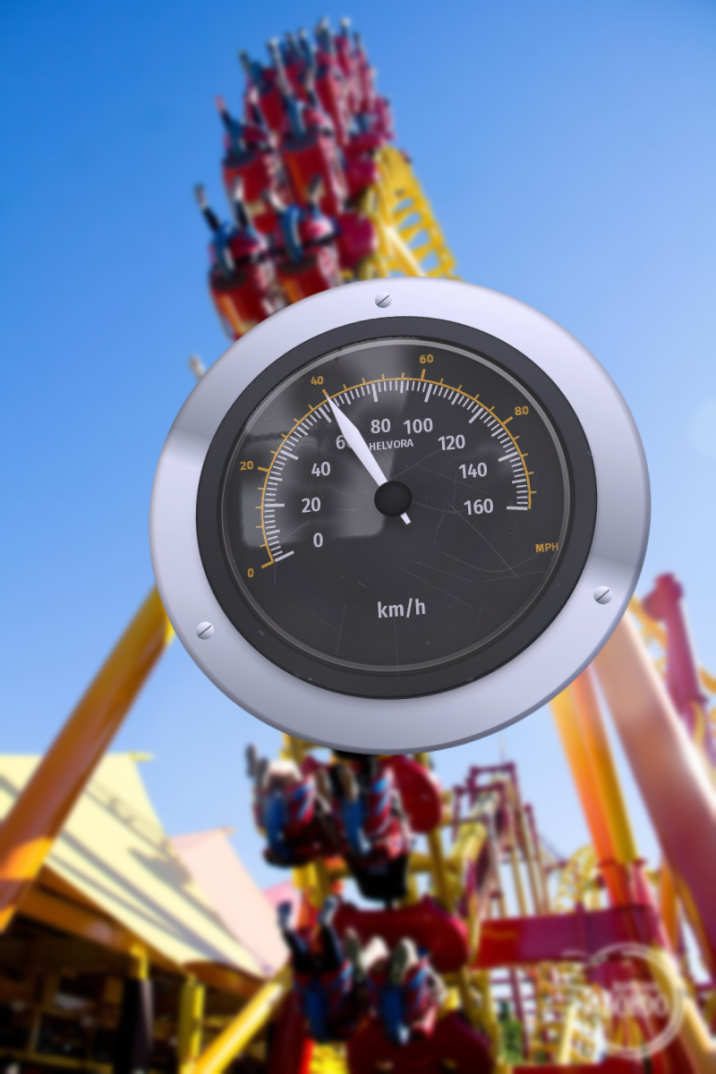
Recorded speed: 64 km/h
